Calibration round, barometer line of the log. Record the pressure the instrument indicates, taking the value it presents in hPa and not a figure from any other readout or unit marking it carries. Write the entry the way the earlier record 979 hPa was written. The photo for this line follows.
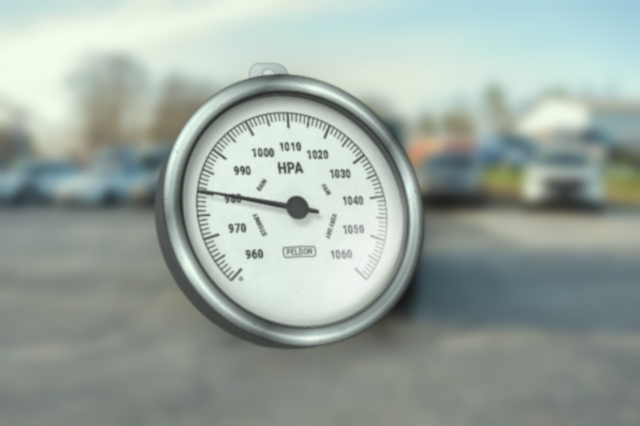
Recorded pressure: 980 hPa
